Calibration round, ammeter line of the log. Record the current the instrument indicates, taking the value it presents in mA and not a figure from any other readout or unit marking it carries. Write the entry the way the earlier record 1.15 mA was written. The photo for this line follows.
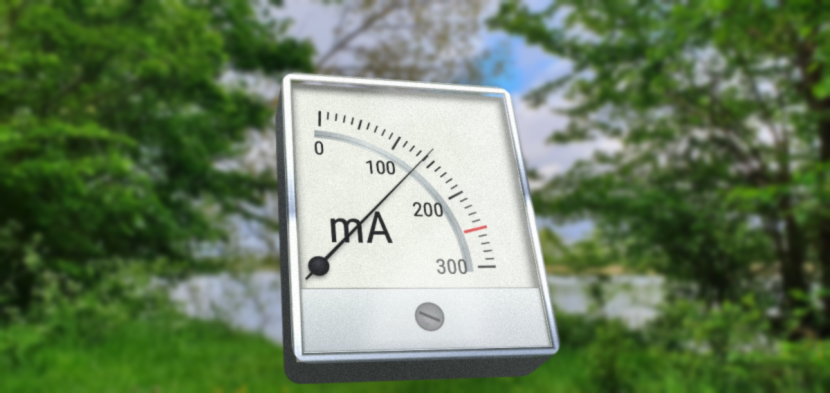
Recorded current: 140 mA
